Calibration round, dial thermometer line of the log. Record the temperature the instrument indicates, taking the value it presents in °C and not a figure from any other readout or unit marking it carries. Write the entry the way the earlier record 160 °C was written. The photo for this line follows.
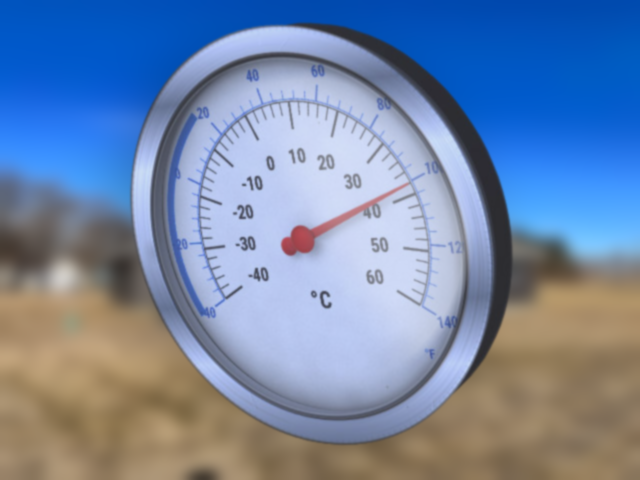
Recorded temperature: 38 °C
